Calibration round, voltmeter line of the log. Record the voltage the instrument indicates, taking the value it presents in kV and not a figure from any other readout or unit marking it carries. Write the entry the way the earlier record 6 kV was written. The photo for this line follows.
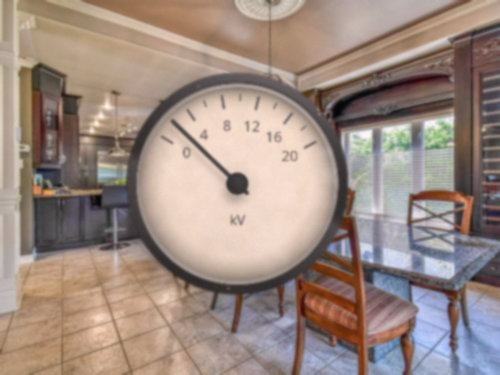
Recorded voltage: 2 kV
